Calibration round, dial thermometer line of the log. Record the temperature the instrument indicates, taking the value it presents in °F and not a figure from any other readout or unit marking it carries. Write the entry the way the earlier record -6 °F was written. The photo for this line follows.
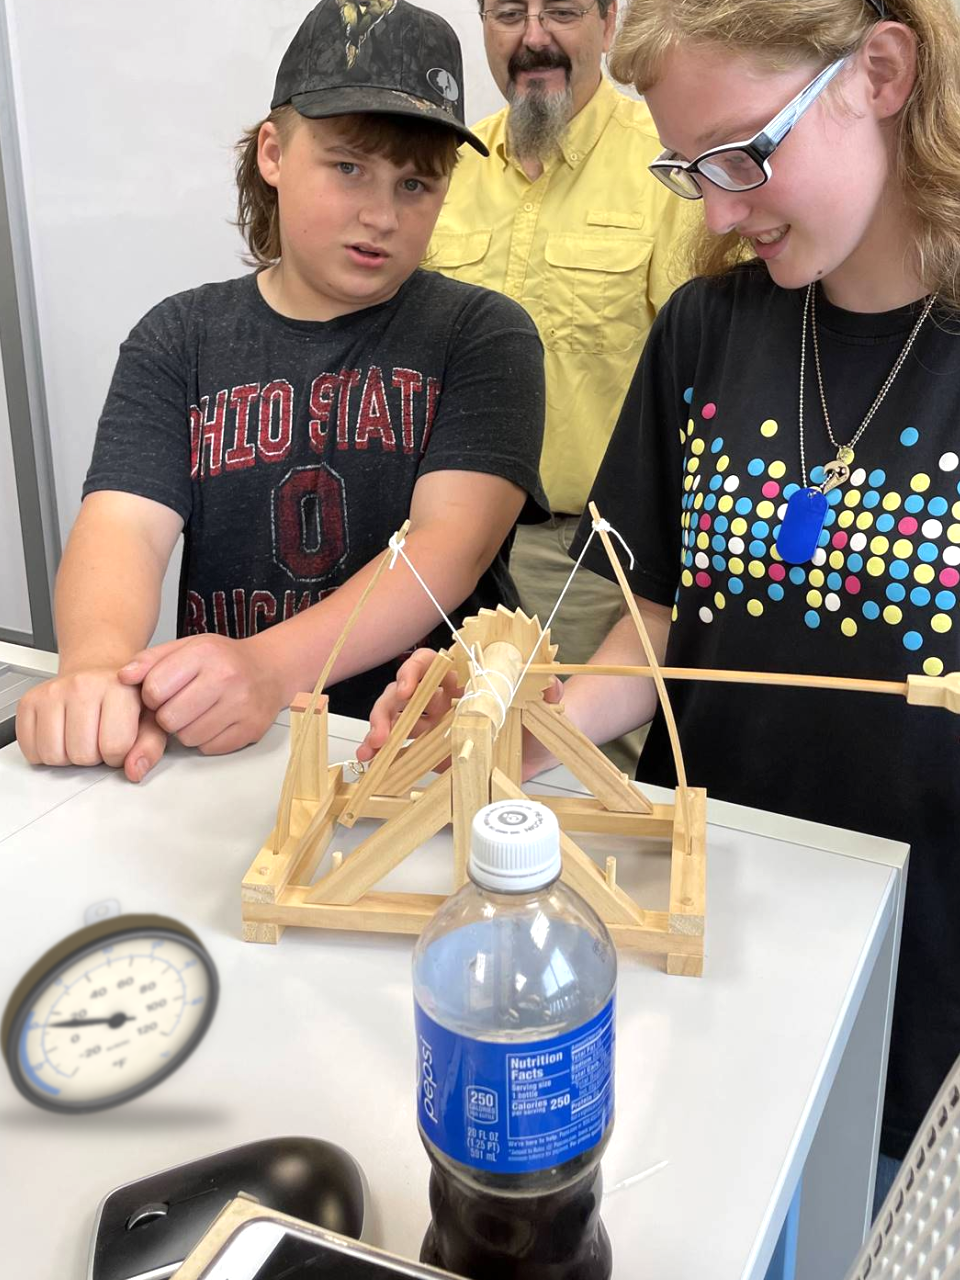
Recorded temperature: 15 °F
